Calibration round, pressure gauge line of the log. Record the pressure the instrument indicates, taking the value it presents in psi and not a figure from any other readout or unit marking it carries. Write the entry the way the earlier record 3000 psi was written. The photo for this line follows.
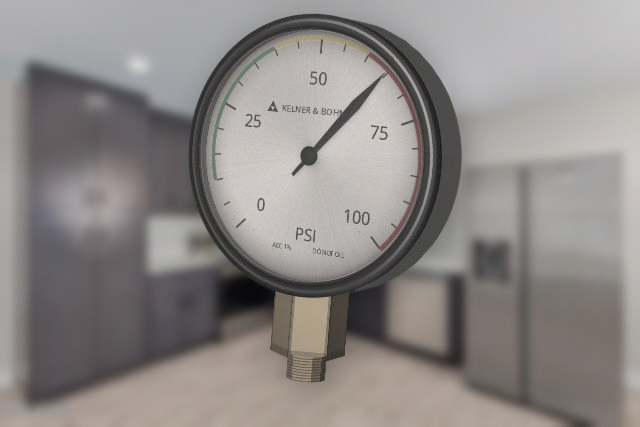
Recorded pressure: 65 psi
